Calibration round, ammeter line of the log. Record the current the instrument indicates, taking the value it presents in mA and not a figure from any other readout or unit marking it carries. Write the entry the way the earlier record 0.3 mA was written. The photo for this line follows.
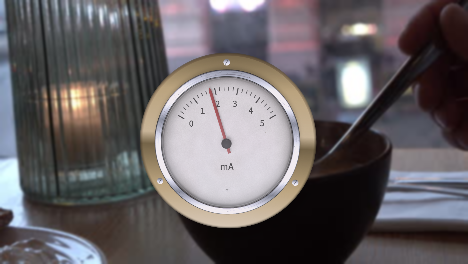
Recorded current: 1.8 mA
